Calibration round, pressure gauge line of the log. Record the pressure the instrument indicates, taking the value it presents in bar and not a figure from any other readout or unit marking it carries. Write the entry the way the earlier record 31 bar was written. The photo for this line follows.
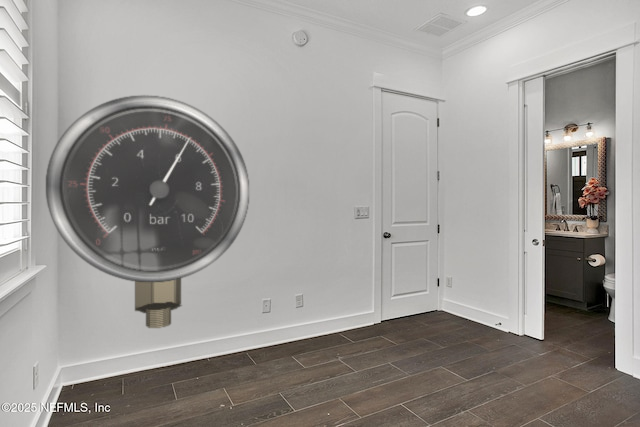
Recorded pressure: 6 bar
